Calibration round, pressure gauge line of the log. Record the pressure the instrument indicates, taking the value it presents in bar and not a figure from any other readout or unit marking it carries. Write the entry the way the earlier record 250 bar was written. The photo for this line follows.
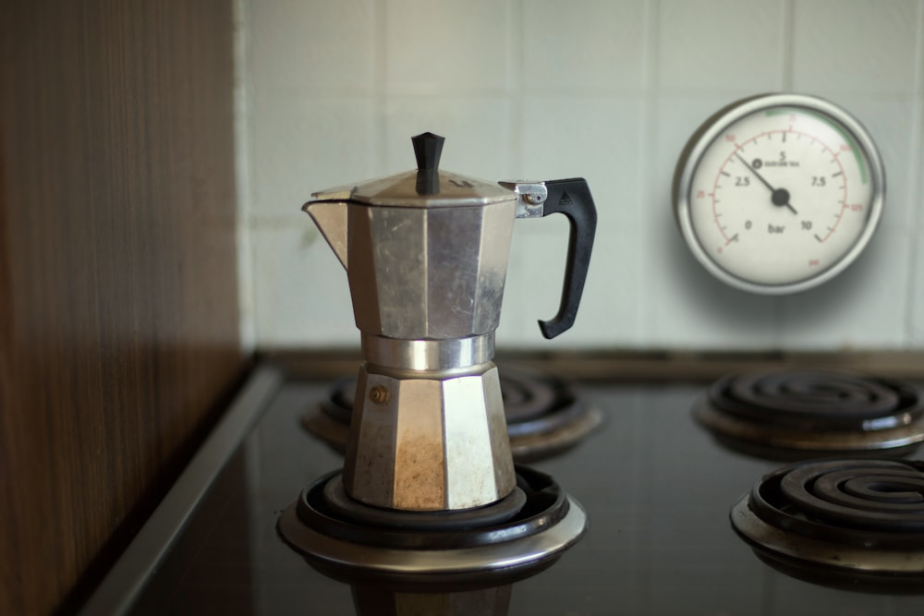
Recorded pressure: 3.25 bar
